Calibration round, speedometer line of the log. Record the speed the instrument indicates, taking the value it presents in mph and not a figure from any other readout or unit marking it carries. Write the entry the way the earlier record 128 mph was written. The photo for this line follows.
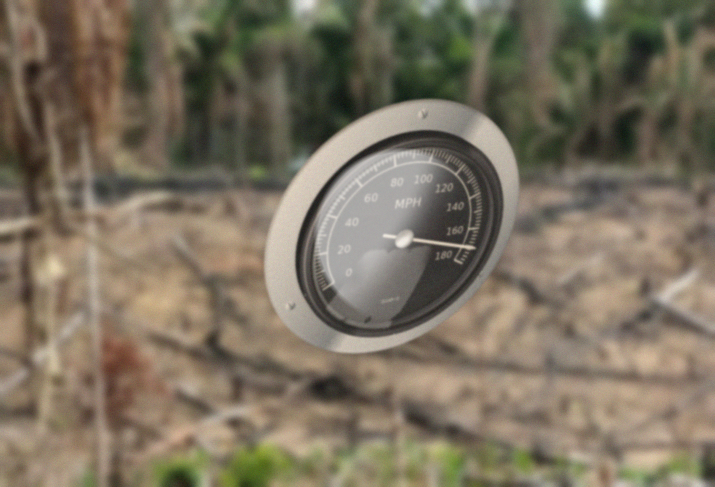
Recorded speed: 170 mph
